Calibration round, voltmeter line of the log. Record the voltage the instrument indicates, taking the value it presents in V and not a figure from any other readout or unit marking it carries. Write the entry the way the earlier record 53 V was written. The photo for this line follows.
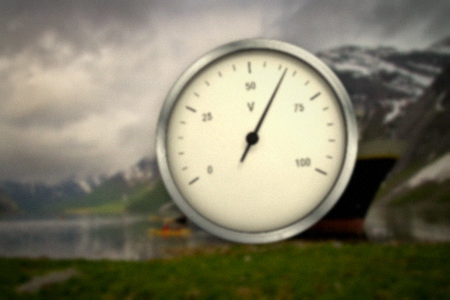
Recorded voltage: 62.5 V
